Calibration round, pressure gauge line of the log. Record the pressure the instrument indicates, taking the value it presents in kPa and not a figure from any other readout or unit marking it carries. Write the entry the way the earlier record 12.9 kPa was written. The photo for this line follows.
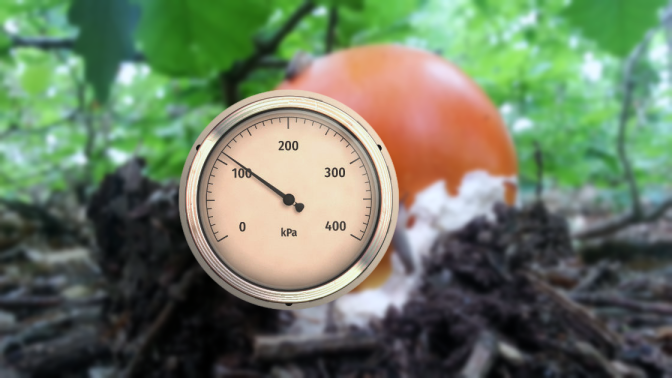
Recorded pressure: 110 kPa
